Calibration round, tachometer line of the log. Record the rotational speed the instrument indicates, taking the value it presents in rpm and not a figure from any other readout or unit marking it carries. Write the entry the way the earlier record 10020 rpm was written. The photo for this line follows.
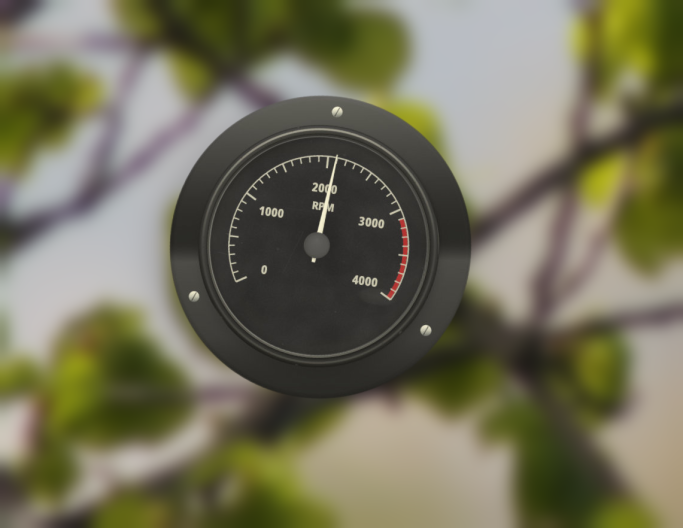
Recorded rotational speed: 2100 rpm
